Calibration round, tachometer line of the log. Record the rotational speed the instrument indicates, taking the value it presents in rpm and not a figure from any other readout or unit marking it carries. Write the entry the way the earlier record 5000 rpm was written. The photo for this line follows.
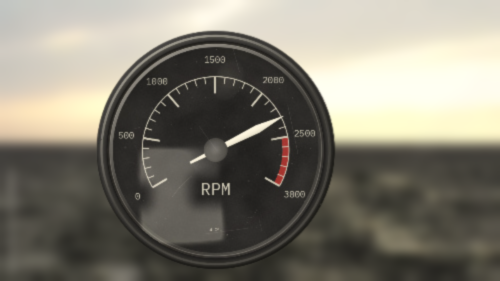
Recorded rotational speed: 2300 rpm
